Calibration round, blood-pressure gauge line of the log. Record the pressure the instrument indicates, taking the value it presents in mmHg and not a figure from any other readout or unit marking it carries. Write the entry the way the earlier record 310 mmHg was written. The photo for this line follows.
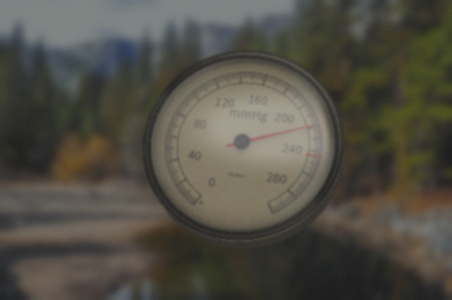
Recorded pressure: 220 mmHg
